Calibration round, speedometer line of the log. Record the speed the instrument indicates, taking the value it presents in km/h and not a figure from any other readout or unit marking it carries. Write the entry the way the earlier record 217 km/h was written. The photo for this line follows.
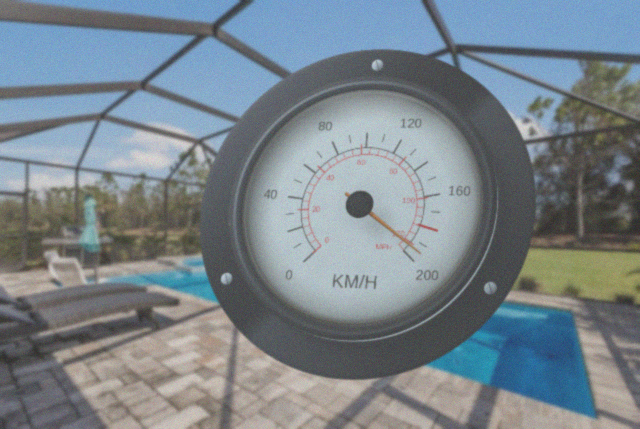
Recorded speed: 195 km/h
